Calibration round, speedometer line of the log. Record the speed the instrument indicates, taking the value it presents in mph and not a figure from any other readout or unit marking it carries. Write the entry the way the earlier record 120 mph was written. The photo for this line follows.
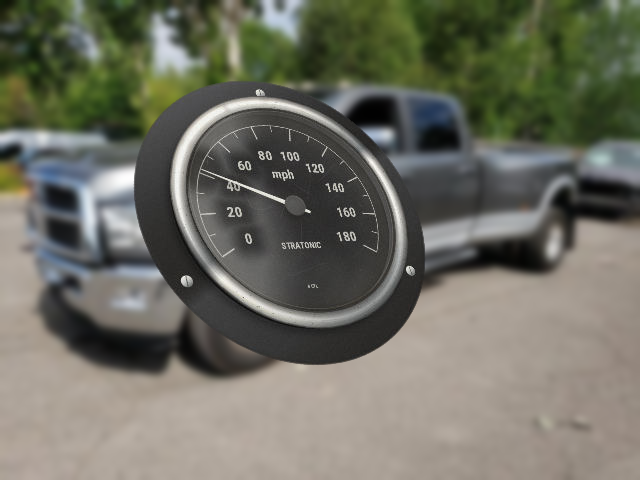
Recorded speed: 40 mph
